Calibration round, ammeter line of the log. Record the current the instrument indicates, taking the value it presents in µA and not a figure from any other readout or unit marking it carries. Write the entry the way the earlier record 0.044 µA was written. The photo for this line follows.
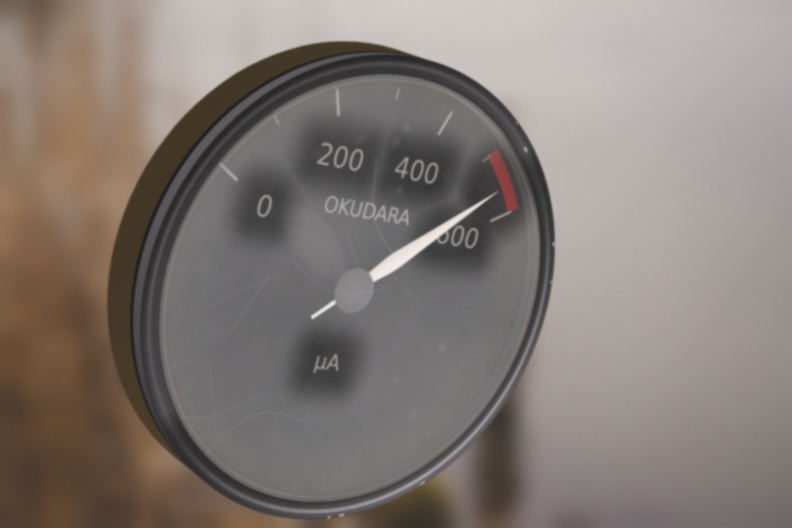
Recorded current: 550 µA
